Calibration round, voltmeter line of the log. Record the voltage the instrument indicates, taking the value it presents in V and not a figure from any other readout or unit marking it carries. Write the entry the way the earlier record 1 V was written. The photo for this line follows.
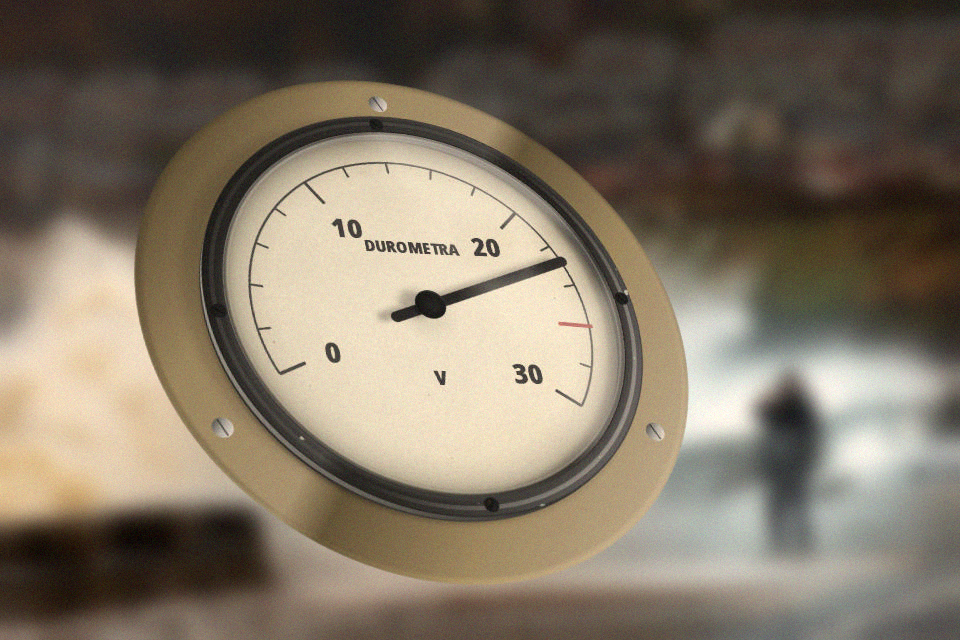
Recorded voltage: 23 V
